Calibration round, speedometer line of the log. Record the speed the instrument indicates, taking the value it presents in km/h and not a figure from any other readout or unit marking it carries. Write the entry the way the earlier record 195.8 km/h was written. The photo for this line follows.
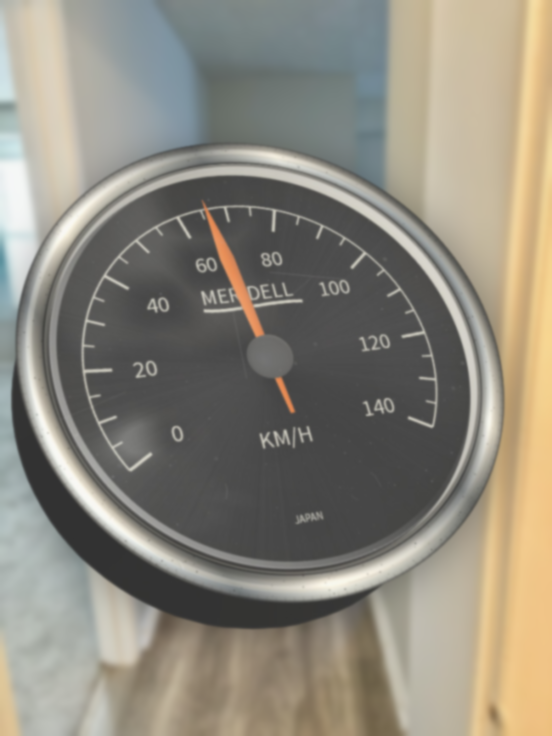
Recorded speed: 65 km/h
